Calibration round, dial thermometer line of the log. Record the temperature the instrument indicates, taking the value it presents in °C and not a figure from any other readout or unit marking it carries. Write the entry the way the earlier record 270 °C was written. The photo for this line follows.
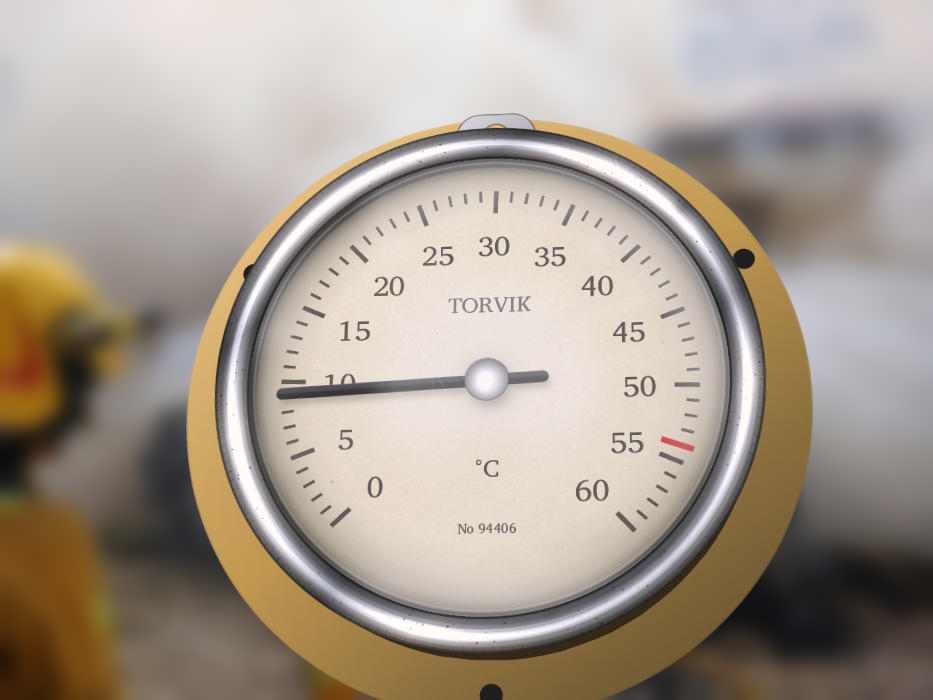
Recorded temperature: 9 °C
